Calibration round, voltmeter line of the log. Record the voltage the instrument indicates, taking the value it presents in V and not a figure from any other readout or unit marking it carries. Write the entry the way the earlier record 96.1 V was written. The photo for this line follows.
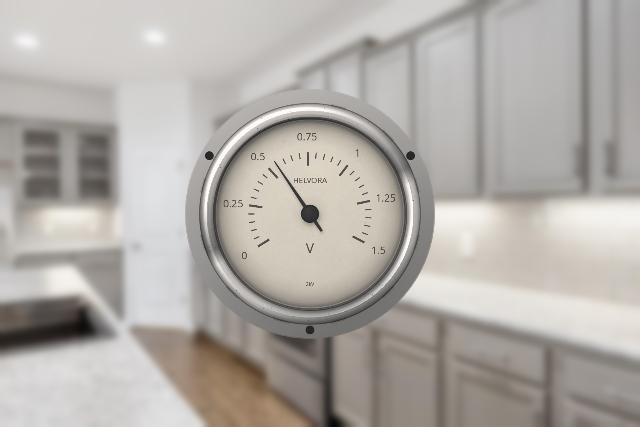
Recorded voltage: 0.55 V
